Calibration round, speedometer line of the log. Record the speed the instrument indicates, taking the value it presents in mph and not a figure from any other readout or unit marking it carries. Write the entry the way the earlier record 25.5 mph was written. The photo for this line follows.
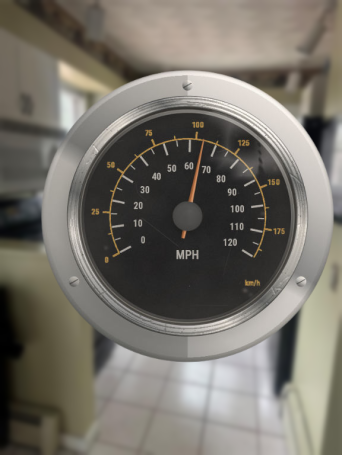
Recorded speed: 65 mph
